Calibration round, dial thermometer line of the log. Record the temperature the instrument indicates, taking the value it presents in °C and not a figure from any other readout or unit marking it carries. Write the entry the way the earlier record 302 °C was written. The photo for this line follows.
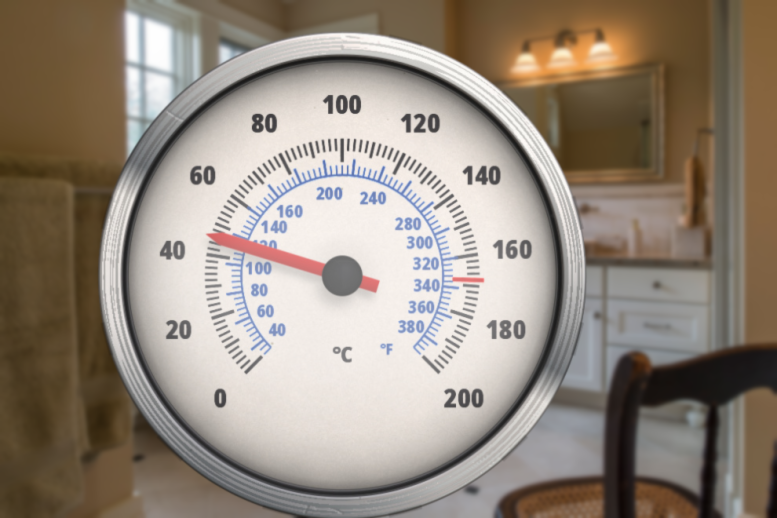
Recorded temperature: 46 °C
